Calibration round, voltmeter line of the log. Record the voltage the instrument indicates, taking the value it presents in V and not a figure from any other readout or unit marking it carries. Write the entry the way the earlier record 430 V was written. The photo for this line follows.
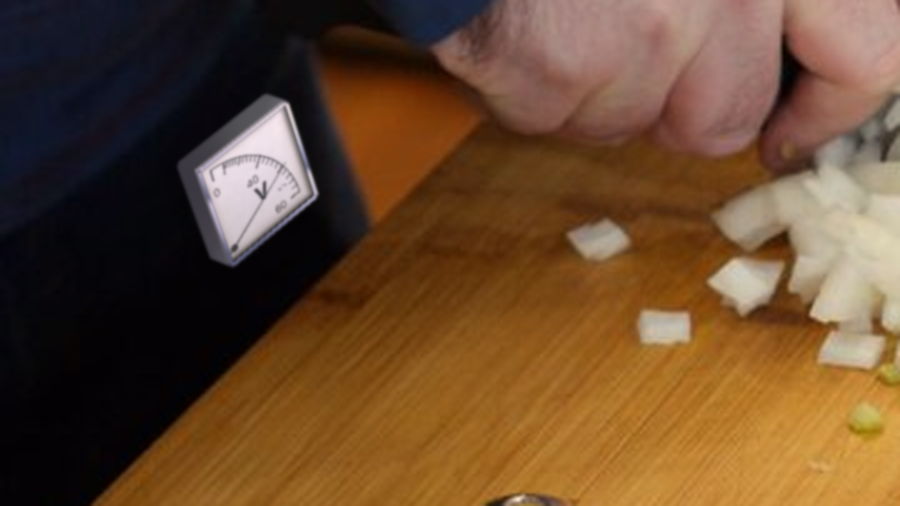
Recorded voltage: 50 V
